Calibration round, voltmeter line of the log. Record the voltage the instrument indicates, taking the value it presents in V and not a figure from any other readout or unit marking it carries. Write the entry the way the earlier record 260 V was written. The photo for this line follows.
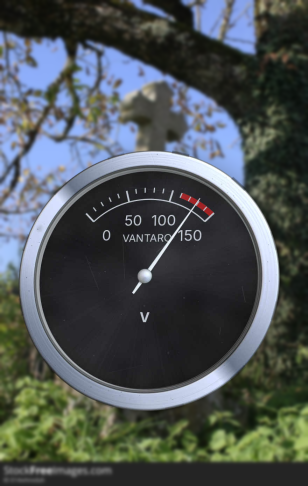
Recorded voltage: 130 V
